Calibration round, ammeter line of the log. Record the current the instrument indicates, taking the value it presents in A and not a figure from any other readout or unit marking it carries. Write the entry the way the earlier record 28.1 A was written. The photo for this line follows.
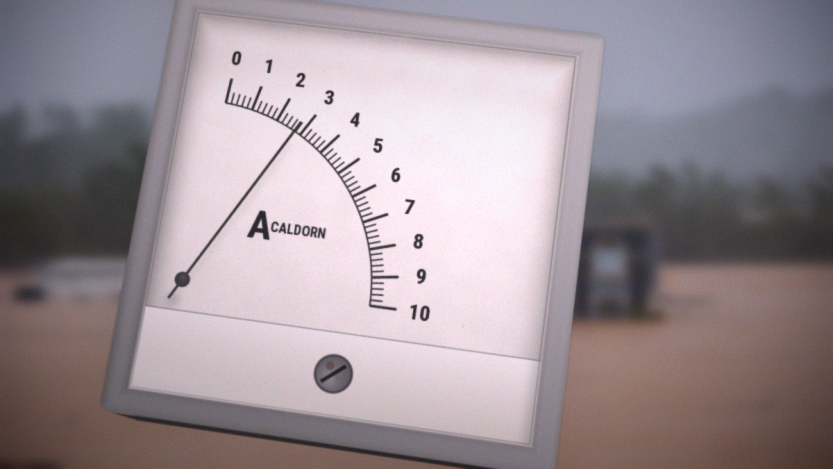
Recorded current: 2.8 A
